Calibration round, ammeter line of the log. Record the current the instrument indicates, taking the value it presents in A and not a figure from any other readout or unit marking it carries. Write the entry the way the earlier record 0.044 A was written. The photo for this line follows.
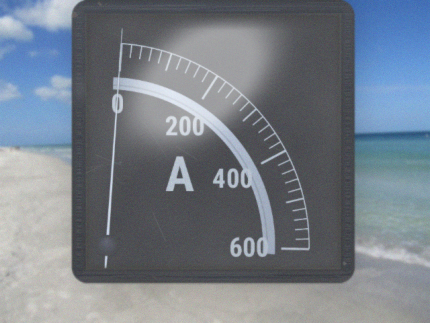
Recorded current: 0 A
